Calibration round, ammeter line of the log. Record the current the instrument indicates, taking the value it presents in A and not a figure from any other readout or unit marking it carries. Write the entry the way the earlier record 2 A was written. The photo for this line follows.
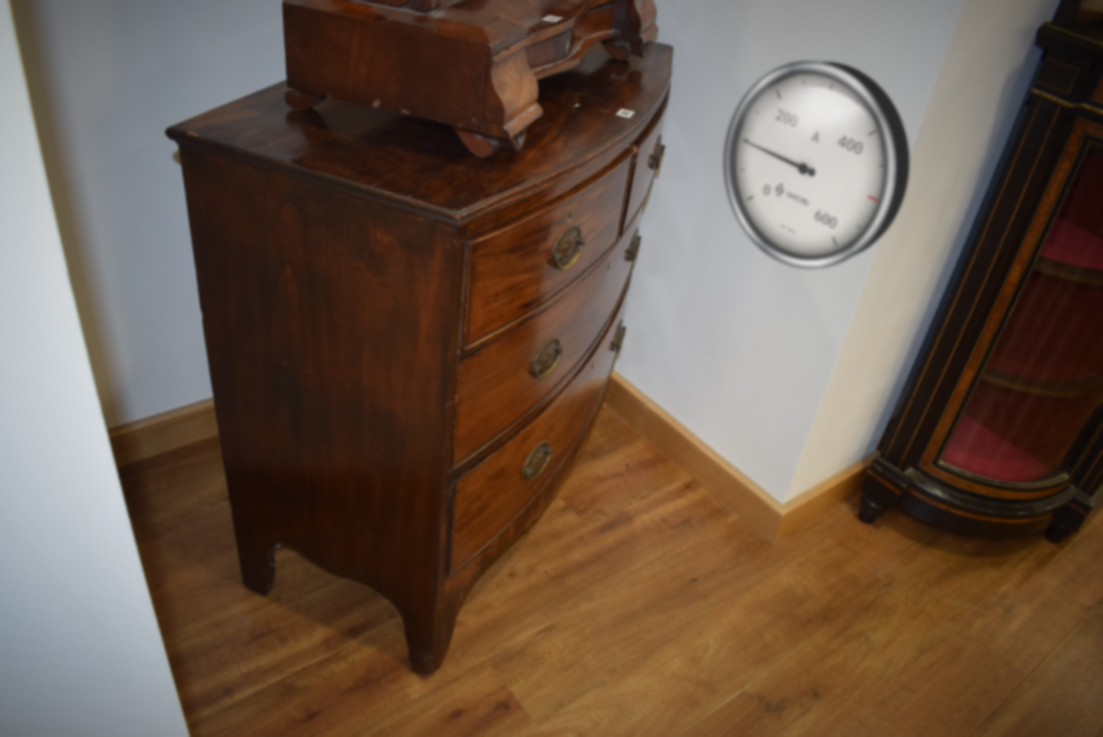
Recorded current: 100 A
